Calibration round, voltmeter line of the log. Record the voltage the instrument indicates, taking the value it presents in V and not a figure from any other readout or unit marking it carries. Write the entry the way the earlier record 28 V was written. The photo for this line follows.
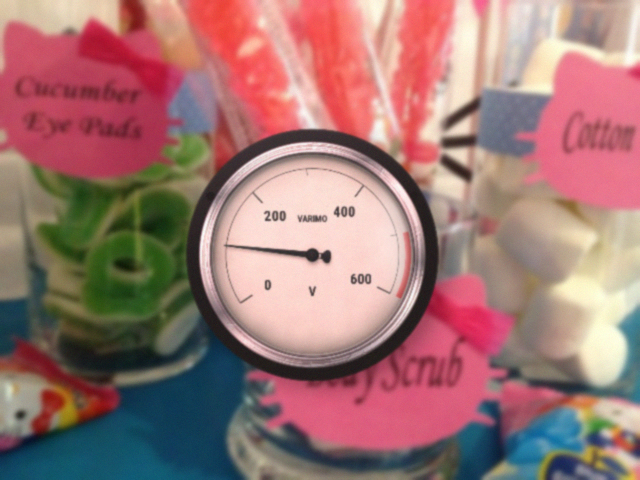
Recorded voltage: 100 V
